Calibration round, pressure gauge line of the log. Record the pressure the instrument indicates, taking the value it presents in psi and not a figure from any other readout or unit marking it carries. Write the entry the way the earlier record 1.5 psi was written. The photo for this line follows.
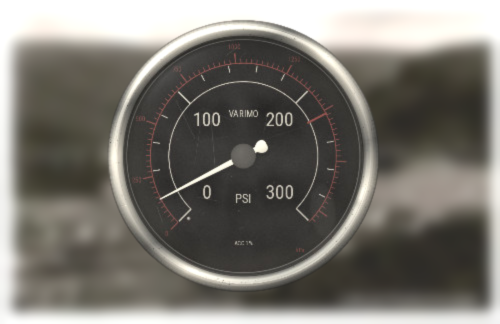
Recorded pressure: 20 psi
